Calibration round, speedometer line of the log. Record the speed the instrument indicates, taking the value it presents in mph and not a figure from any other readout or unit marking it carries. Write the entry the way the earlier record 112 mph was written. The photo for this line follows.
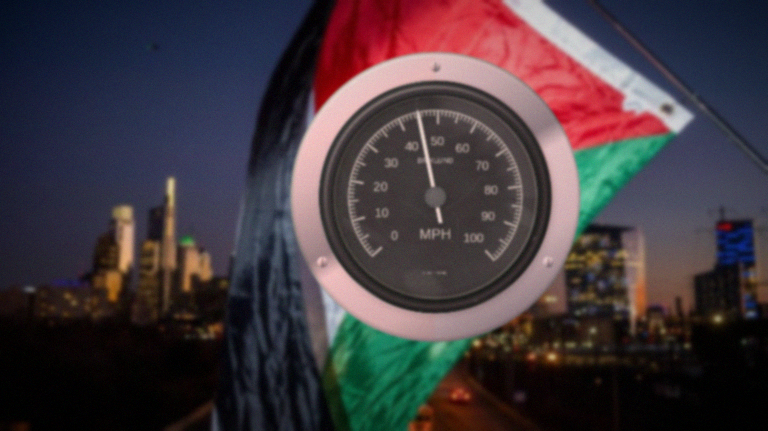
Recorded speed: 45 mph
